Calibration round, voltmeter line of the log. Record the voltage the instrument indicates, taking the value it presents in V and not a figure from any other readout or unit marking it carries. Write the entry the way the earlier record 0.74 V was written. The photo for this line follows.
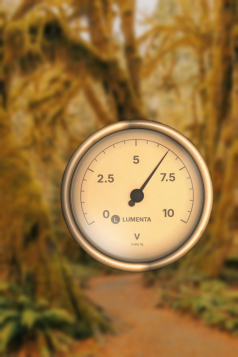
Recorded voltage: 6.5 V
